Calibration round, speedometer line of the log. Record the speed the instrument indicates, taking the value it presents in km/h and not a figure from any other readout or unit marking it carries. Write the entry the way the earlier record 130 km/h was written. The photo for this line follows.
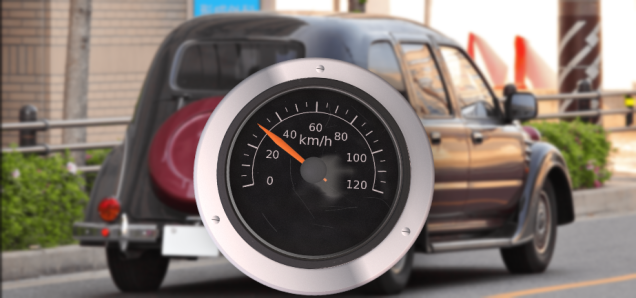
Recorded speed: 30 km/h
